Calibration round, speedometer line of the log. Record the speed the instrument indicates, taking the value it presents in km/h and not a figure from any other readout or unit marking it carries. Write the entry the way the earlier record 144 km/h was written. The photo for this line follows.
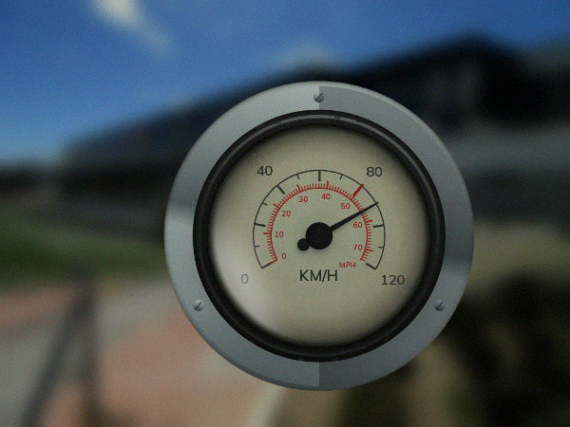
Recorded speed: 90 km/h
